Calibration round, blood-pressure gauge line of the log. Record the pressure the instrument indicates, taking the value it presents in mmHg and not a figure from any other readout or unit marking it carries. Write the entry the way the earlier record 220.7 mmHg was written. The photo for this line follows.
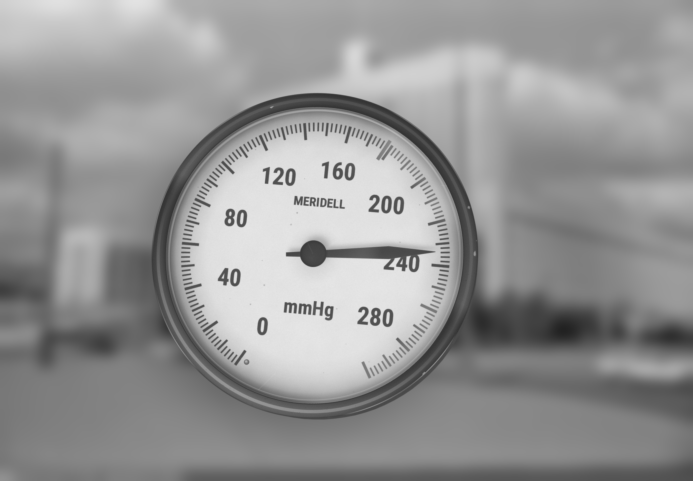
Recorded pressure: 234 mmHg
